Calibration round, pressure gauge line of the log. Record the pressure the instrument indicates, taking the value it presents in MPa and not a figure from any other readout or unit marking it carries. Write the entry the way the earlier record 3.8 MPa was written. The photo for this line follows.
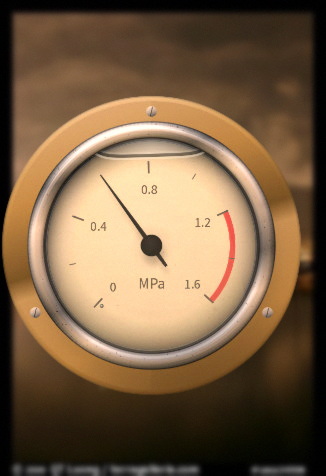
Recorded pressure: 0.6 MPa
